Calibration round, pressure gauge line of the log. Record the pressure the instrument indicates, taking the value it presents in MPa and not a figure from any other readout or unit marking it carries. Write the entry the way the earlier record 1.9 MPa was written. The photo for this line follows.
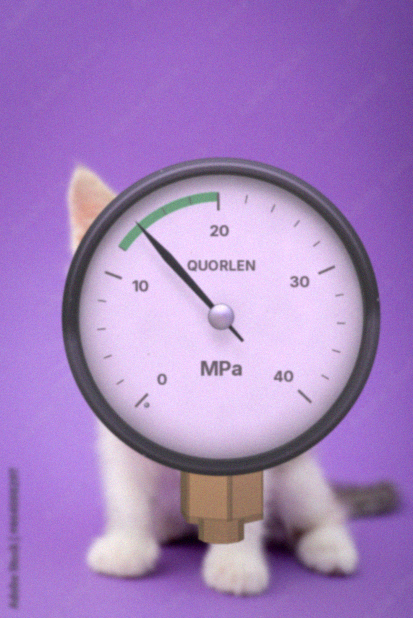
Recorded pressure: 14 MPa
